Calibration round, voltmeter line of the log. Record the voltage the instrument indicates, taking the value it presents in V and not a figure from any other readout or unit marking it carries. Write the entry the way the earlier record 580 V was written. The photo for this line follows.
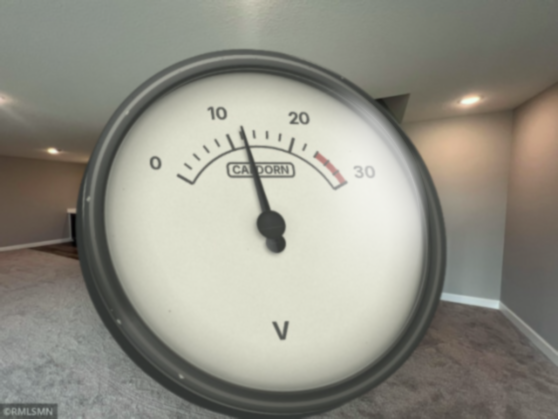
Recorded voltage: 12 V
